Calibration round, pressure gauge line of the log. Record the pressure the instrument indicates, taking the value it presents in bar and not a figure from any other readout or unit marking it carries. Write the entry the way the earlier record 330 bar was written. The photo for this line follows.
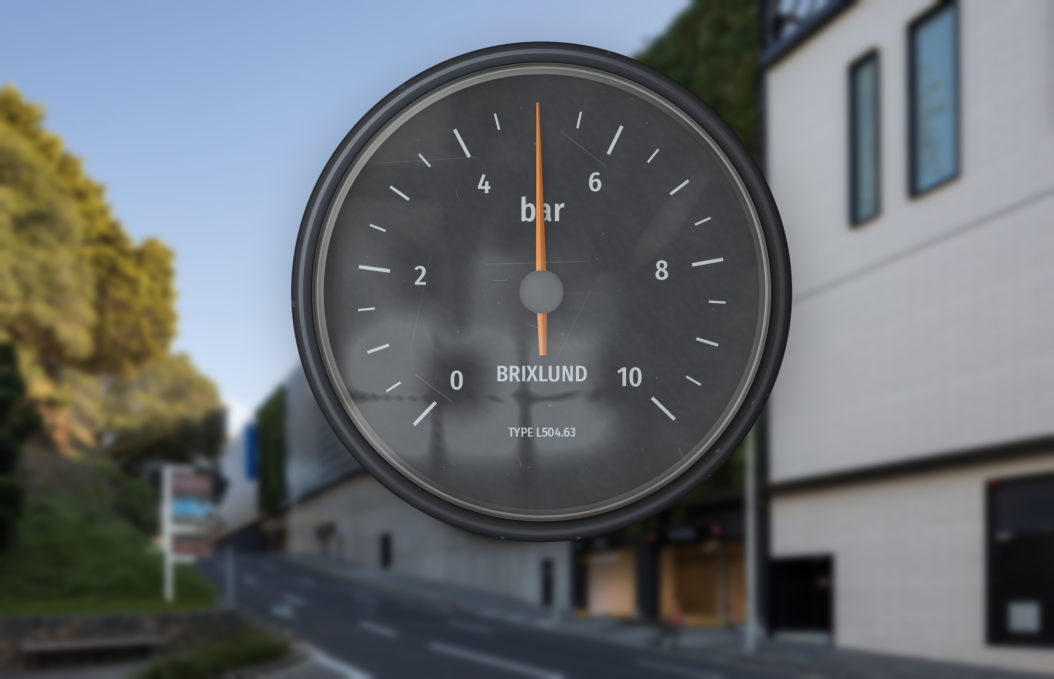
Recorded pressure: 5 bar
